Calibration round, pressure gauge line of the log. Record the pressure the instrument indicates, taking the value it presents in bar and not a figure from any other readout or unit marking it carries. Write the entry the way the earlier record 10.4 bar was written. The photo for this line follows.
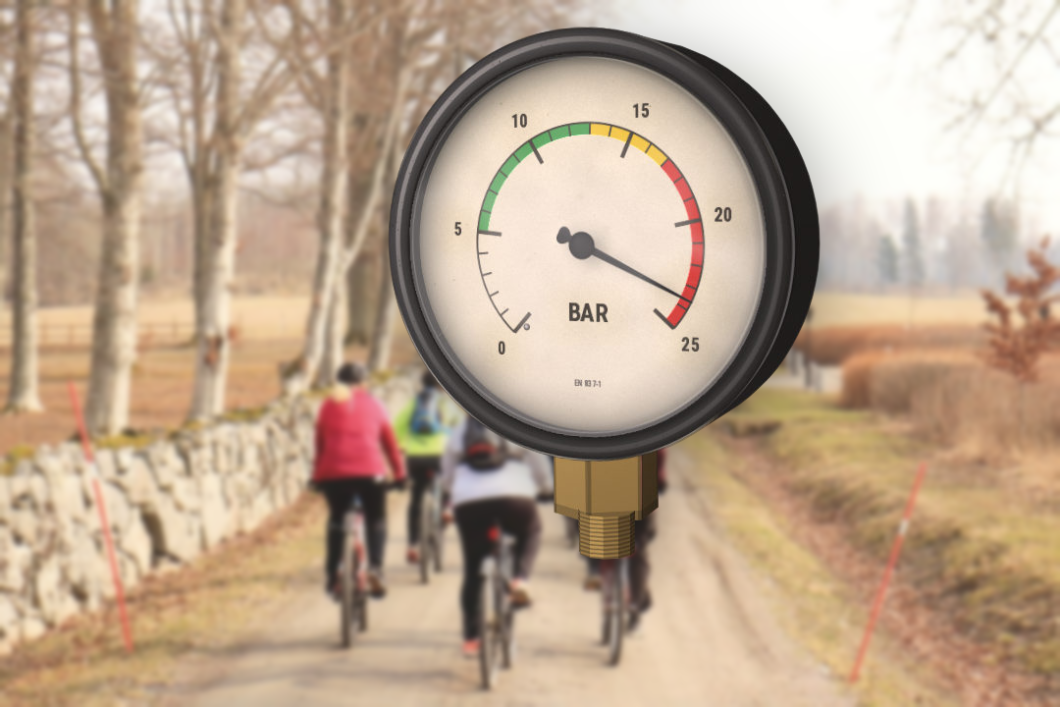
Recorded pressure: 23.5 bar
